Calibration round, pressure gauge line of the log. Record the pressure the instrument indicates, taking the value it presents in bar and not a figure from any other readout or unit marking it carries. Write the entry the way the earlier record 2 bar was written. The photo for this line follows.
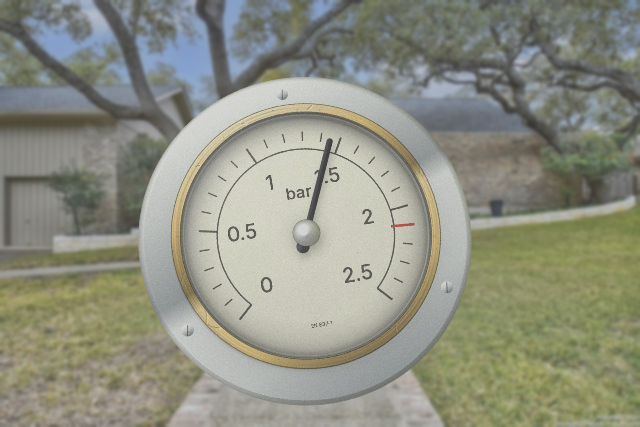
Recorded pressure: 1.45 bar
